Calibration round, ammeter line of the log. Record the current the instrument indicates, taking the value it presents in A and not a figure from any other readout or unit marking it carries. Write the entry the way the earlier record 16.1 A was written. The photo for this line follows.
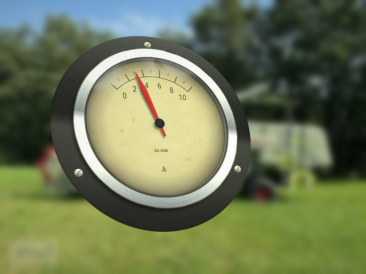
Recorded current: 3 A
